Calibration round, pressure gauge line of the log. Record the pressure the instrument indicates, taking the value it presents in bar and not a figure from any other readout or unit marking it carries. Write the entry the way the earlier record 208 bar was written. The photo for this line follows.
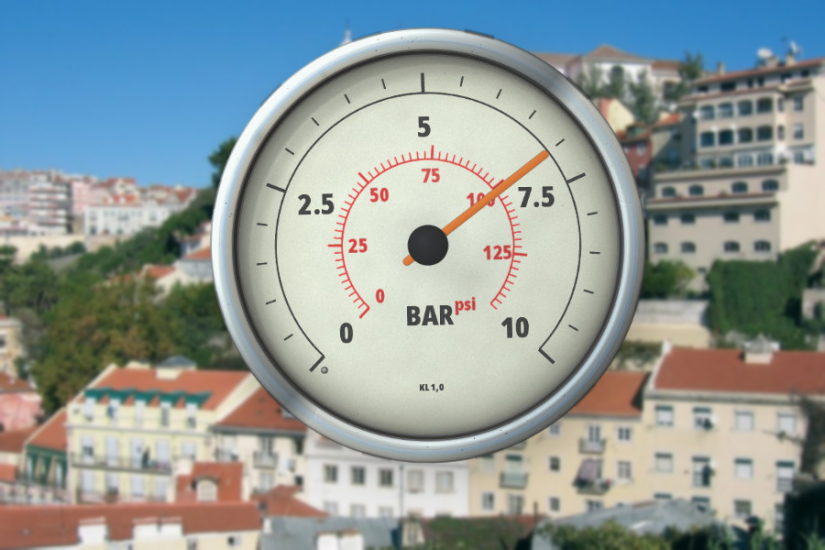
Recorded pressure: 7 bar
